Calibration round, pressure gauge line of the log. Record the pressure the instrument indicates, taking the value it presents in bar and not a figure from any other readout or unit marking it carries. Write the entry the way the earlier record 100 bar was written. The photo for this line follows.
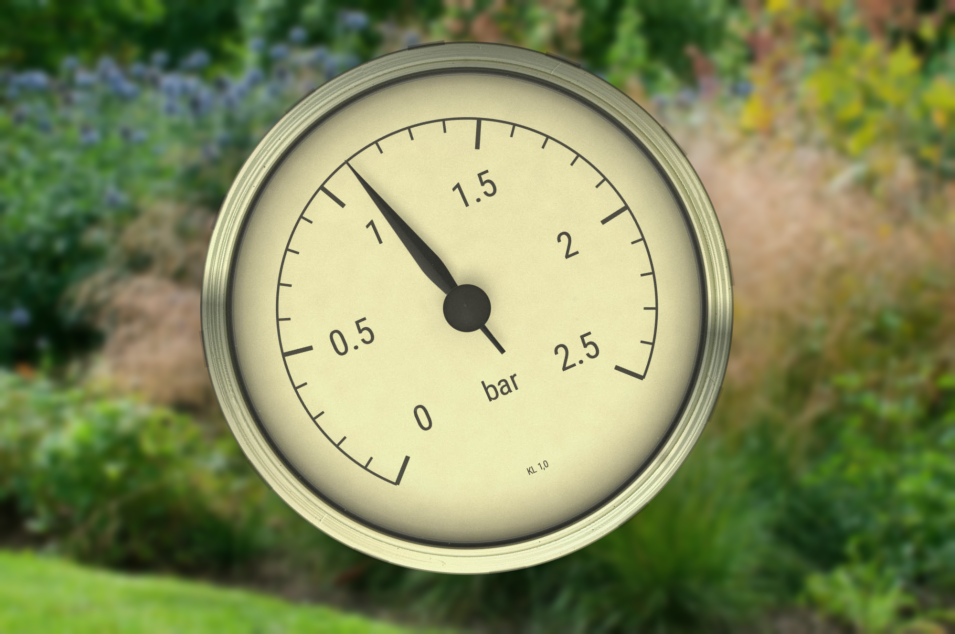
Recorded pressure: 1.1 bar
